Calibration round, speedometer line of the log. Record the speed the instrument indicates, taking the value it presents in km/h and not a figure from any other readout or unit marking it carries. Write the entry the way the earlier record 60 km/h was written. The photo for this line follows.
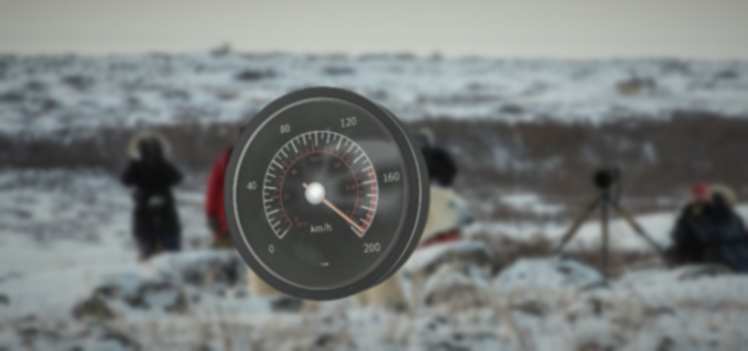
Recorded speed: 195 km/h
